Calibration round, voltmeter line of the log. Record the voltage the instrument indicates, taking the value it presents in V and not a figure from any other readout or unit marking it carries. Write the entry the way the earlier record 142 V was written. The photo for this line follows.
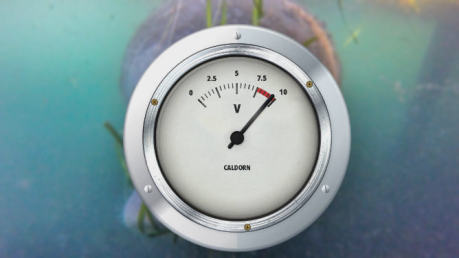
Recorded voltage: 9.5 V
